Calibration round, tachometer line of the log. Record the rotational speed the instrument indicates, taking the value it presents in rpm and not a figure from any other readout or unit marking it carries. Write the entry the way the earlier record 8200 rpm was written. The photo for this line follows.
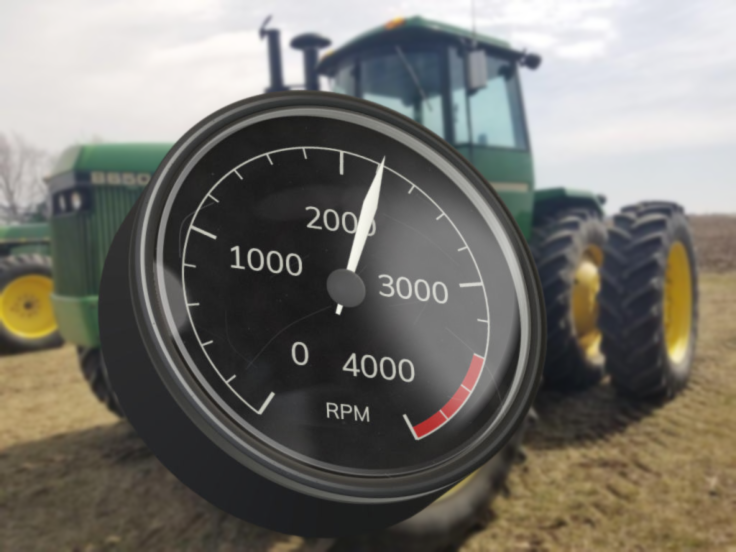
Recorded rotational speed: 2200 rpm
